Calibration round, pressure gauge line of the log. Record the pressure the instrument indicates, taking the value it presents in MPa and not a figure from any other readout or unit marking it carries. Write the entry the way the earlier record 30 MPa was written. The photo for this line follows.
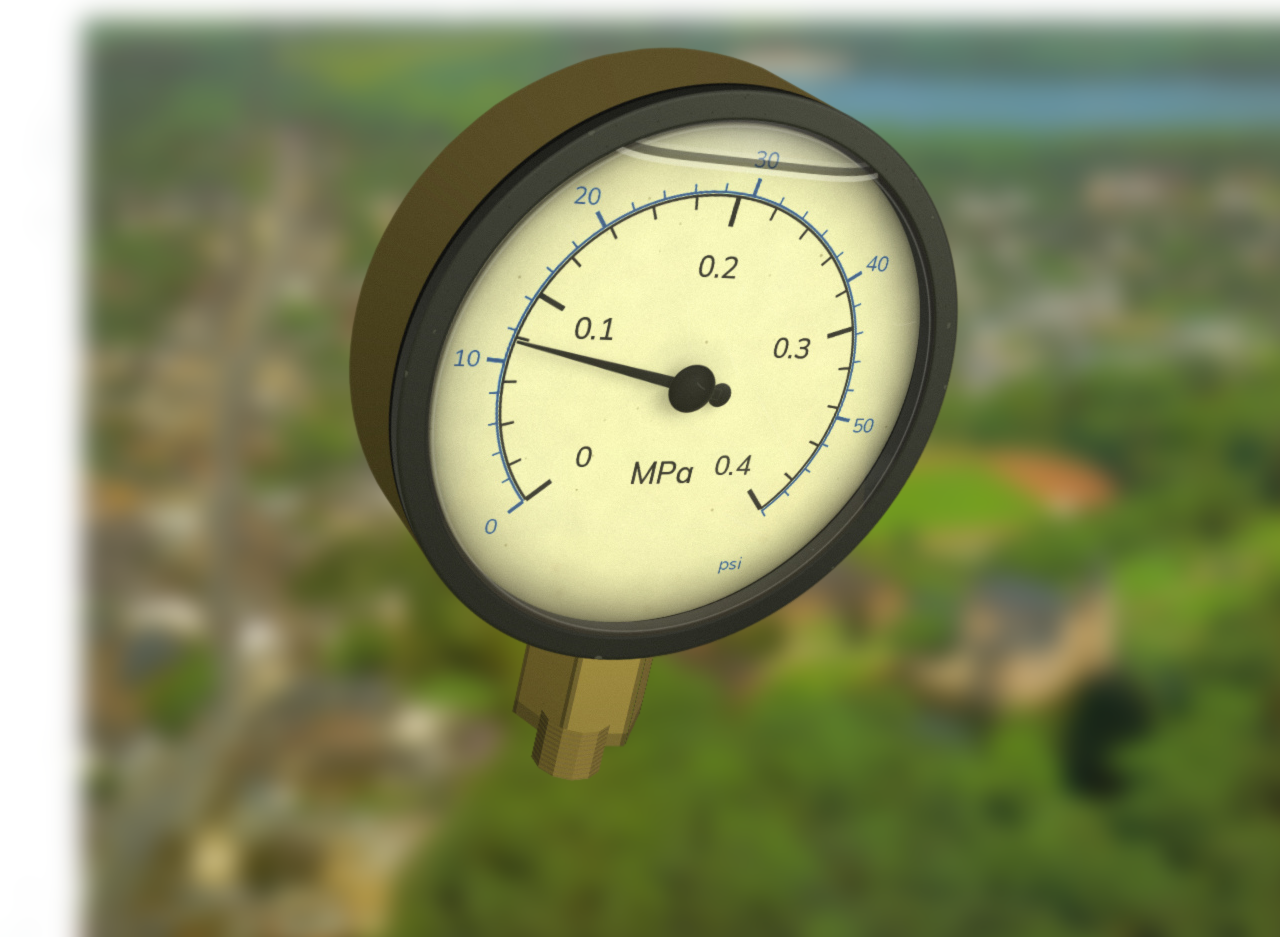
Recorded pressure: 0.08 MPa
